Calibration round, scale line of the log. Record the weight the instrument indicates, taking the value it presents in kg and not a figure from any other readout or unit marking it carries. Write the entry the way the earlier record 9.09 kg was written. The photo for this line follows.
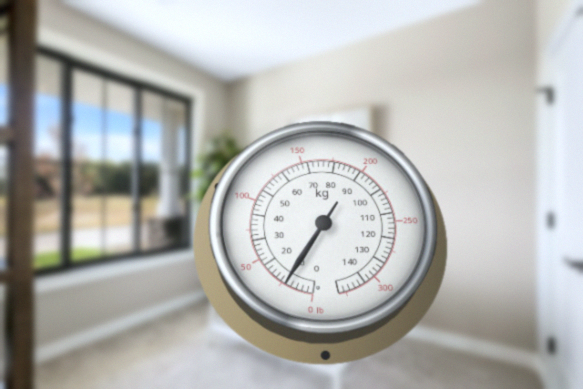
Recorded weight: 10 kg
